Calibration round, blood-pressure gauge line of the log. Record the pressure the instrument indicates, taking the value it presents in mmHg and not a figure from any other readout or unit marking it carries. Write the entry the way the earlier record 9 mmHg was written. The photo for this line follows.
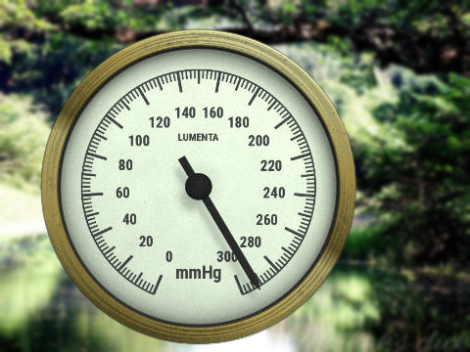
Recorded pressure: 292 mmHg
